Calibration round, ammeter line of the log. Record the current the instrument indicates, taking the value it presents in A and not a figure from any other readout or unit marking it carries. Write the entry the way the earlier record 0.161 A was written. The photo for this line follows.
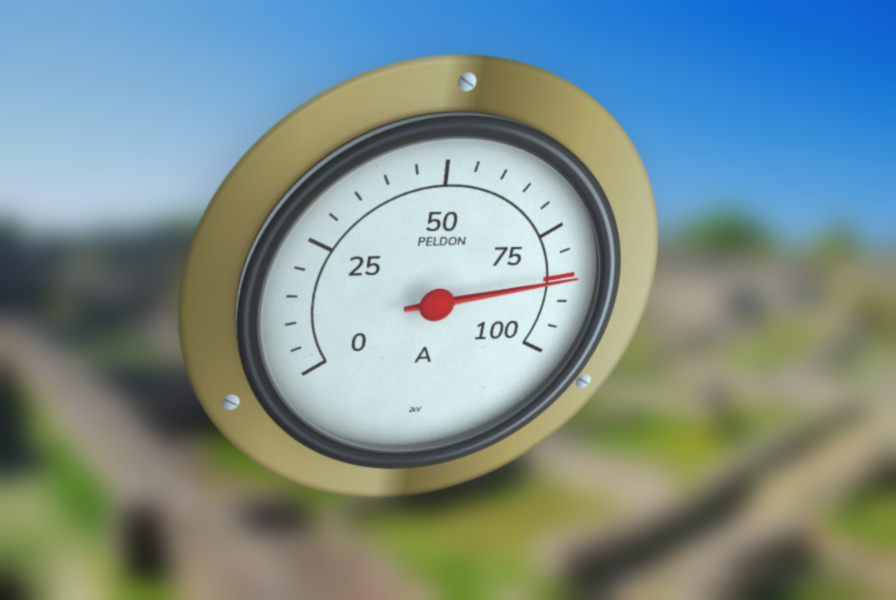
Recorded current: 85 A
